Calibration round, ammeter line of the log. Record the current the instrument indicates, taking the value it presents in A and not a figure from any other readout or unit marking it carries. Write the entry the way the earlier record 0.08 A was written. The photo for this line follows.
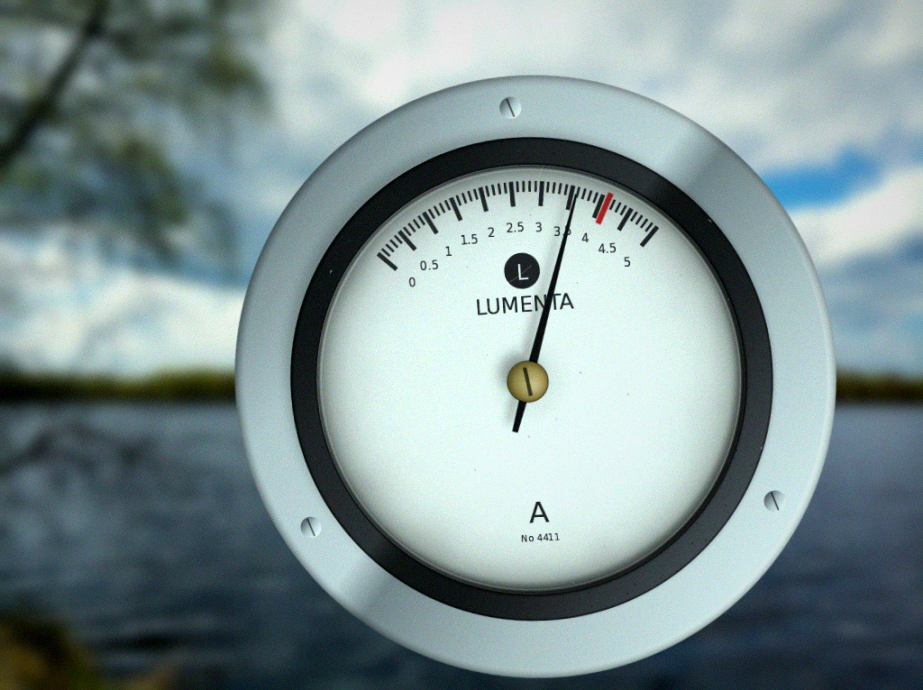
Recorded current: 3.6 A
